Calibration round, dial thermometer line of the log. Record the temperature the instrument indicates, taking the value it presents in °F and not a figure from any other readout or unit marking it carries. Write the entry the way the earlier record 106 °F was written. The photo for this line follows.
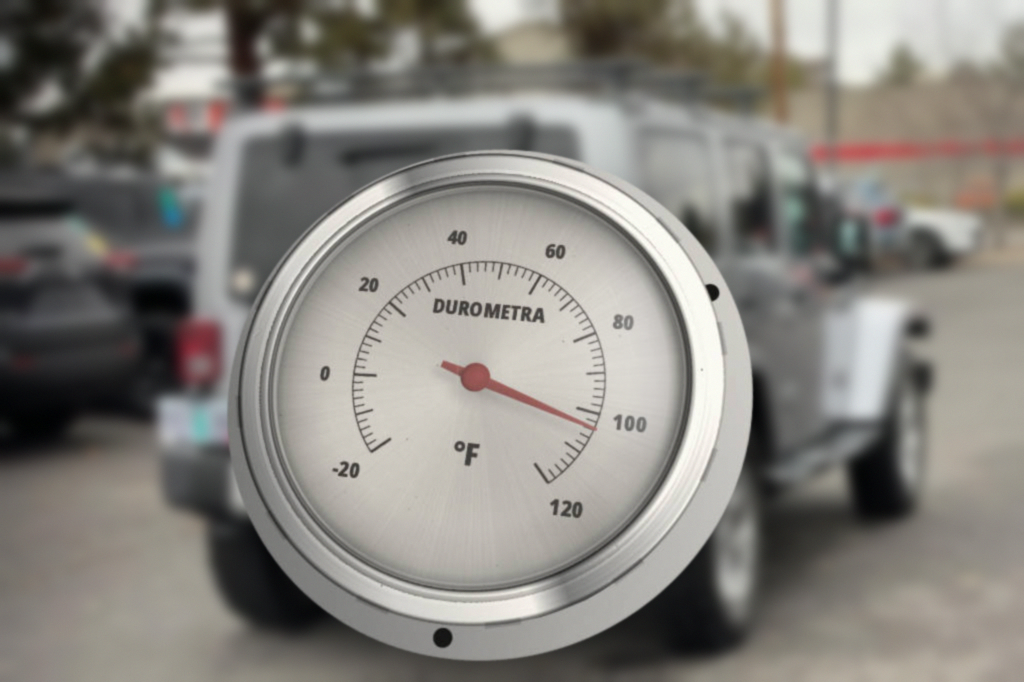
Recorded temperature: 104 °F
